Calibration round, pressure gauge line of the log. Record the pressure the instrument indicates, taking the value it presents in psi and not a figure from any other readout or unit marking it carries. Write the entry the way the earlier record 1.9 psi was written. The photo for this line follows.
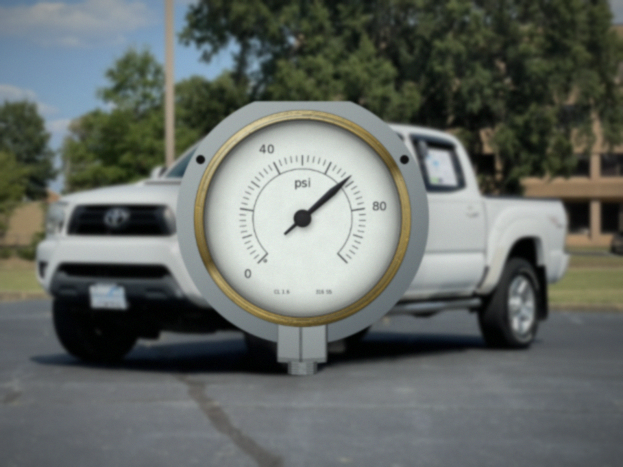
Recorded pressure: 68 psi
